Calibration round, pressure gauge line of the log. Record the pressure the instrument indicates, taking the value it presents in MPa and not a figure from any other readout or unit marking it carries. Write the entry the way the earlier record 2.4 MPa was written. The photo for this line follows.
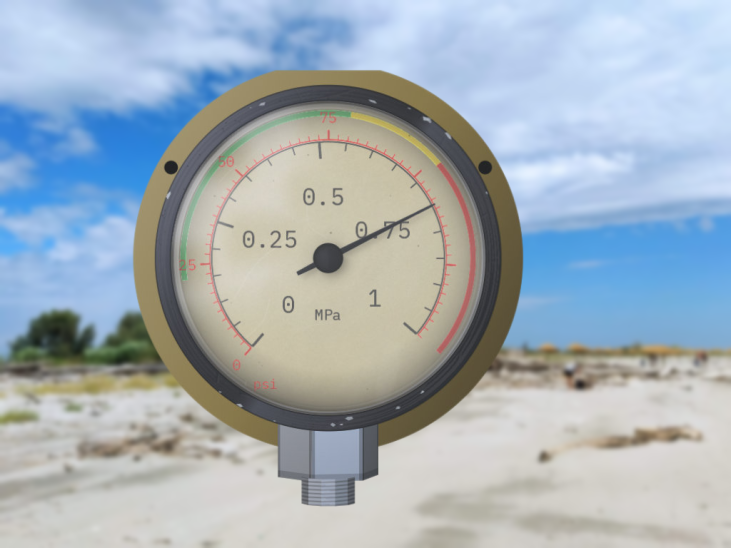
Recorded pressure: 0.75 MPa
